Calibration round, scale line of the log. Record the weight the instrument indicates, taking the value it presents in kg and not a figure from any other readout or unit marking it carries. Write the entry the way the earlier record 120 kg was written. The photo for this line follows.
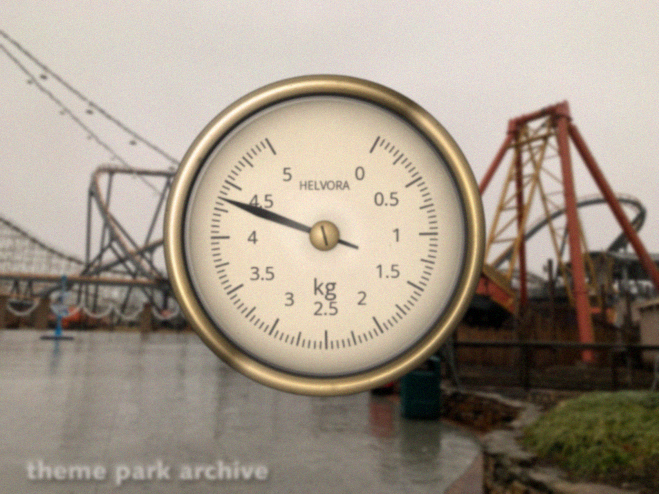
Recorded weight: 4.35 kg
